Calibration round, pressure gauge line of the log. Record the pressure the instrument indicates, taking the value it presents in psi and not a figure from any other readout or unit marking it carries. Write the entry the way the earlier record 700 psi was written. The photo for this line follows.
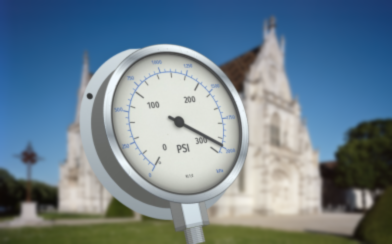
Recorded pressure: 290 psi
